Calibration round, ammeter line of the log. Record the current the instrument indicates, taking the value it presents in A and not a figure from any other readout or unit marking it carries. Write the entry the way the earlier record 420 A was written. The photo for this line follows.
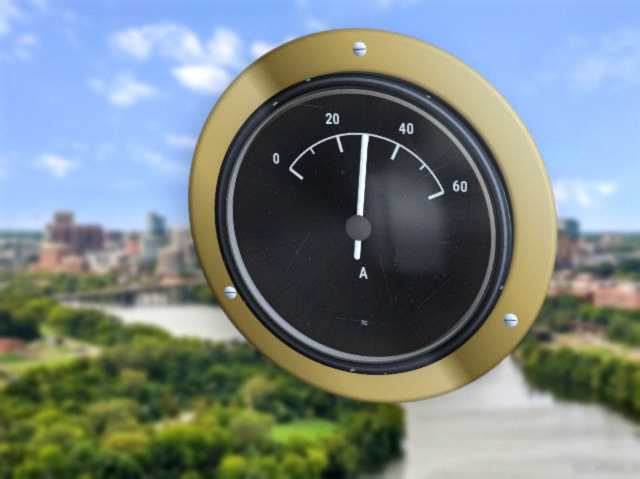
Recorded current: 30 A
